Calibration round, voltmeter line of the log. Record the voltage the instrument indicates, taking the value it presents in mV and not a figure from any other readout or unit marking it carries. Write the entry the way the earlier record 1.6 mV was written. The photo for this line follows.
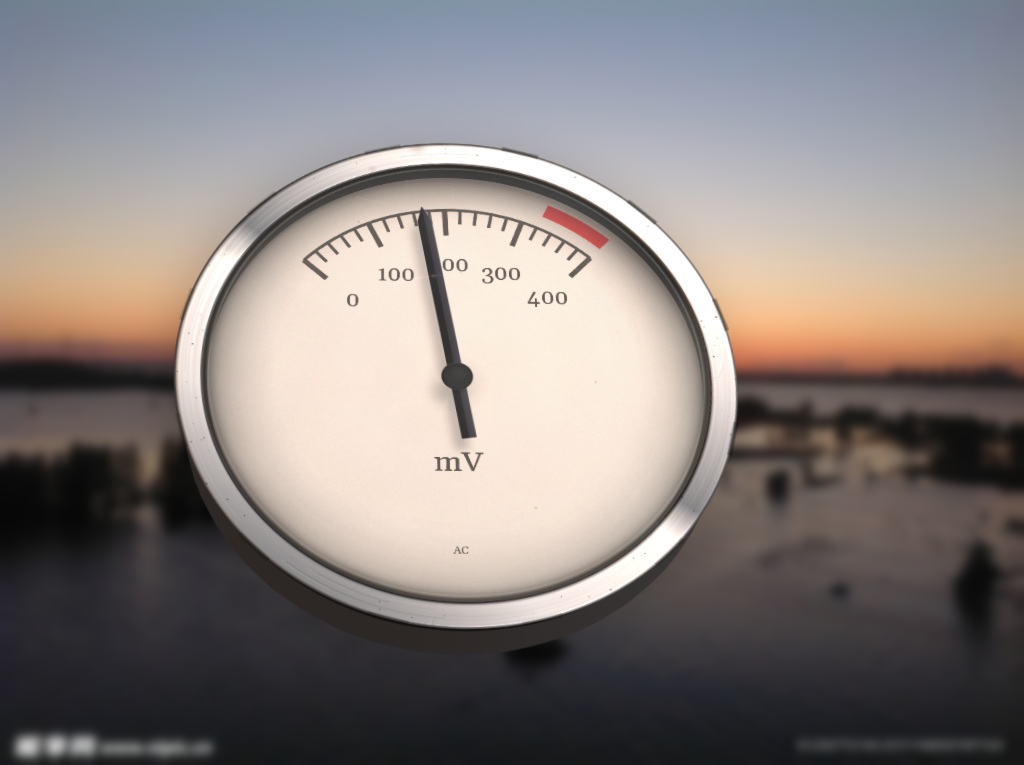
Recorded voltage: 170 mV
